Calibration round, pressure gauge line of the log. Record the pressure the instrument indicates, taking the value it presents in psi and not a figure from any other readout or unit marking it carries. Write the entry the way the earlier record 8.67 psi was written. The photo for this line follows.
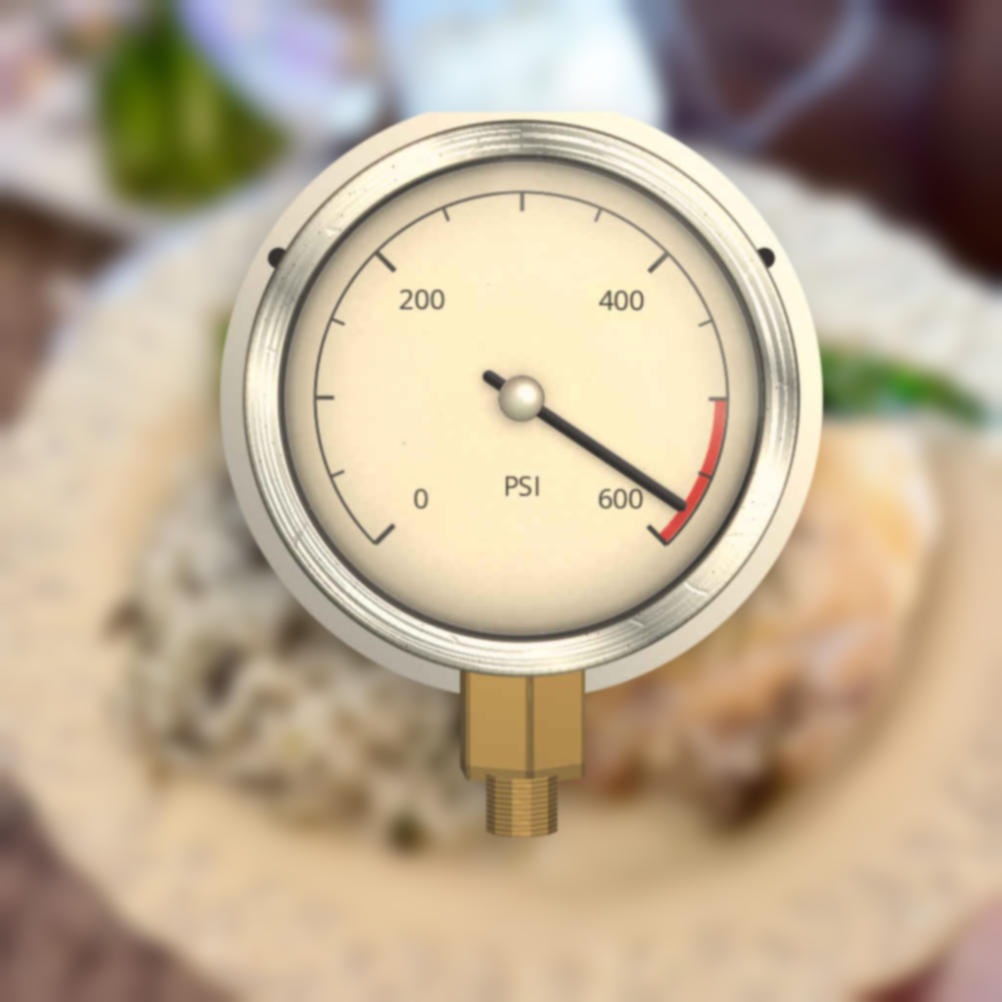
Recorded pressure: 575 psi
